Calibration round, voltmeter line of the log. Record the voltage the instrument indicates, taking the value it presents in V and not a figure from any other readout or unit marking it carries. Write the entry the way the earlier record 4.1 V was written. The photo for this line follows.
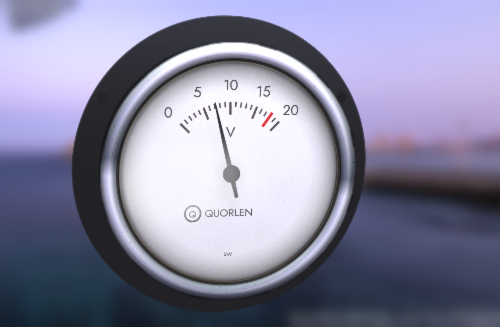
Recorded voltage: 7 V
